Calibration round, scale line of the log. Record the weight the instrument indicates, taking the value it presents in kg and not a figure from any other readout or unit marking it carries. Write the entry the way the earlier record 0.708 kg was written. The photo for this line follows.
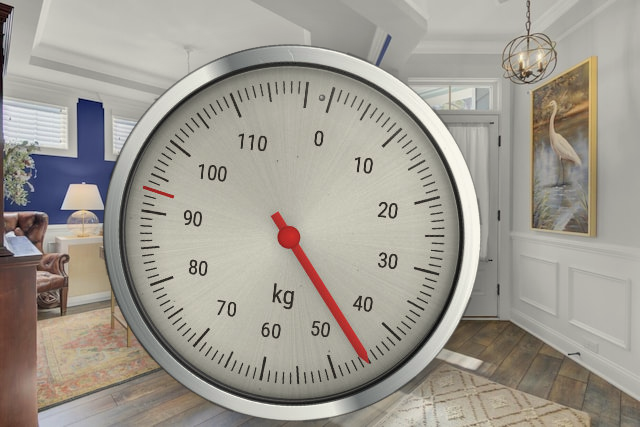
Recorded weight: 45 kg
